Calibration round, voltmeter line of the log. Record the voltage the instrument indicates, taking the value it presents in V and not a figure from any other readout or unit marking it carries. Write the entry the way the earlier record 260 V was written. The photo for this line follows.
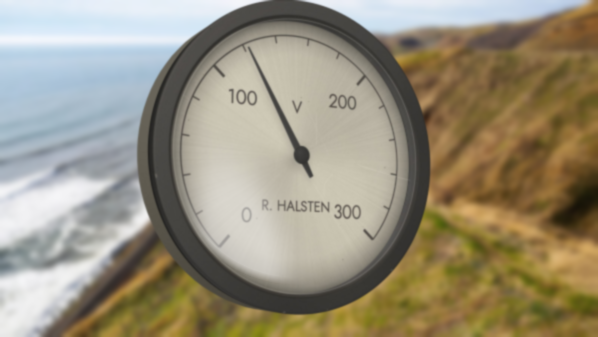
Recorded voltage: 120 V
